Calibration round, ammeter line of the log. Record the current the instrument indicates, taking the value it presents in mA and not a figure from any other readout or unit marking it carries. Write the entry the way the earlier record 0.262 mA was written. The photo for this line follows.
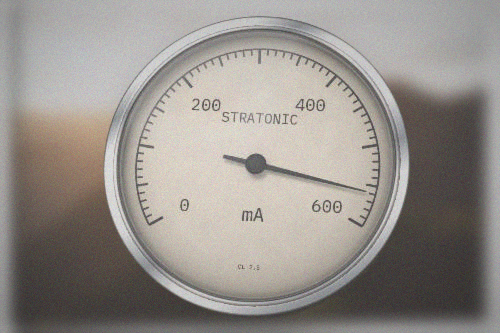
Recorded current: 560 mA
